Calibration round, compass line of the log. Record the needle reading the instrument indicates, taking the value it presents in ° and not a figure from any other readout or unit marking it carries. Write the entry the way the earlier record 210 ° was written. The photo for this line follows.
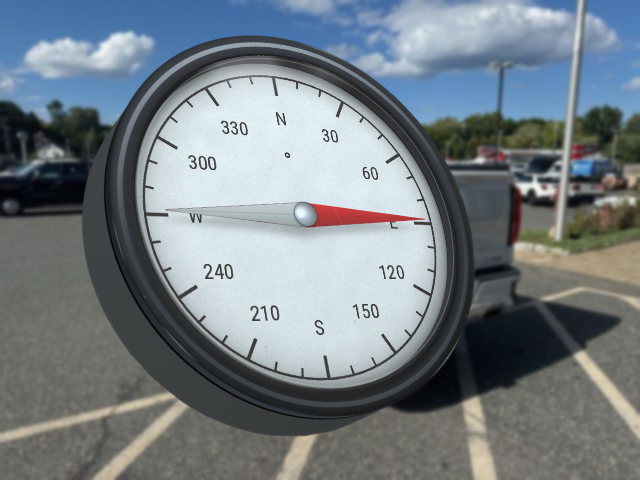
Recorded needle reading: 90 °
